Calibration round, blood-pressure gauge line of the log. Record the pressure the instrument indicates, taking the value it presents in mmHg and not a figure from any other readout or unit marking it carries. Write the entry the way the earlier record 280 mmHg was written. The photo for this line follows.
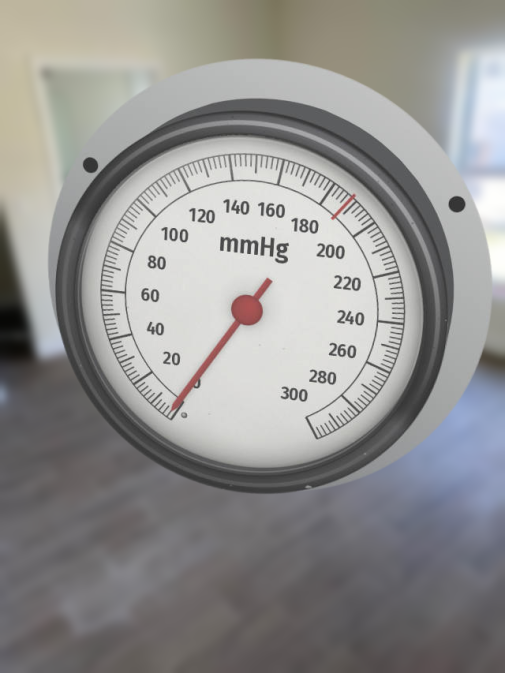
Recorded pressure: 2 mmHg
